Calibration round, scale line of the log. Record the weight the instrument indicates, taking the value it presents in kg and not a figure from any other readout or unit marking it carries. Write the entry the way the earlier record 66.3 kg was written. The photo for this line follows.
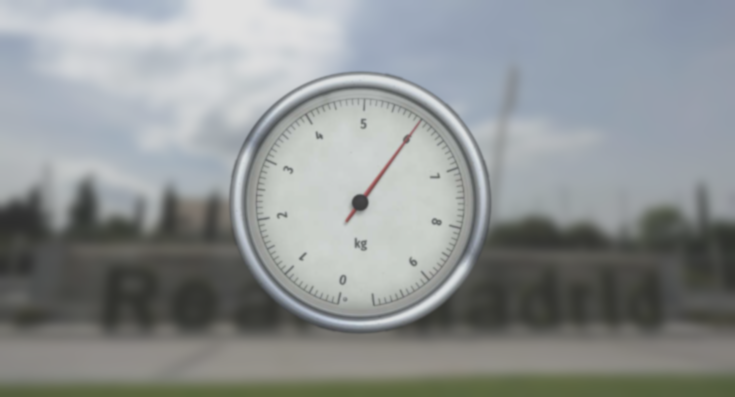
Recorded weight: 6 kg
